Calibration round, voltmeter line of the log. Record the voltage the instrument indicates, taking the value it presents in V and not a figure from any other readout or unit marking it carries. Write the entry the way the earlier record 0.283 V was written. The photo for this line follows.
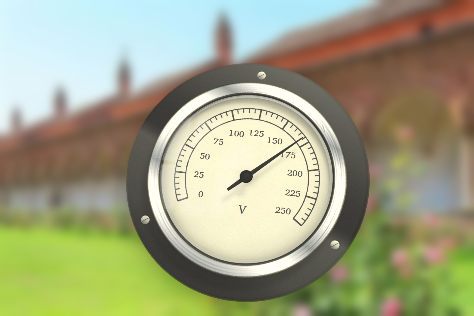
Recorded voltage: 170 V
